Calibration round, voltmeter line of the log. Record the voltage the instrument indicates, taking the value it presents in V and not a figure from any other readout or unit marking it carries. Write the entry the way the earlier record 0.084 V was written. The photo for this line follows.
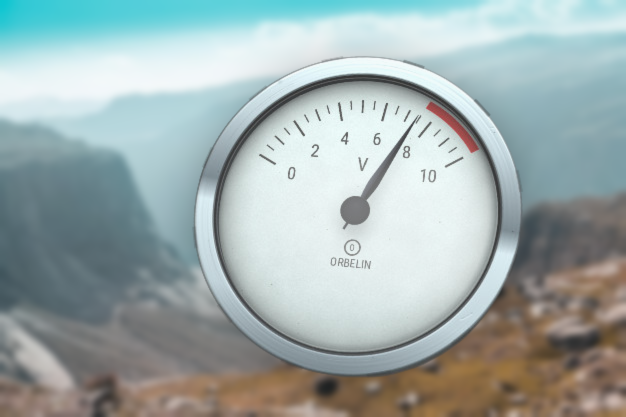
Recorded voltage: 7.5 V
